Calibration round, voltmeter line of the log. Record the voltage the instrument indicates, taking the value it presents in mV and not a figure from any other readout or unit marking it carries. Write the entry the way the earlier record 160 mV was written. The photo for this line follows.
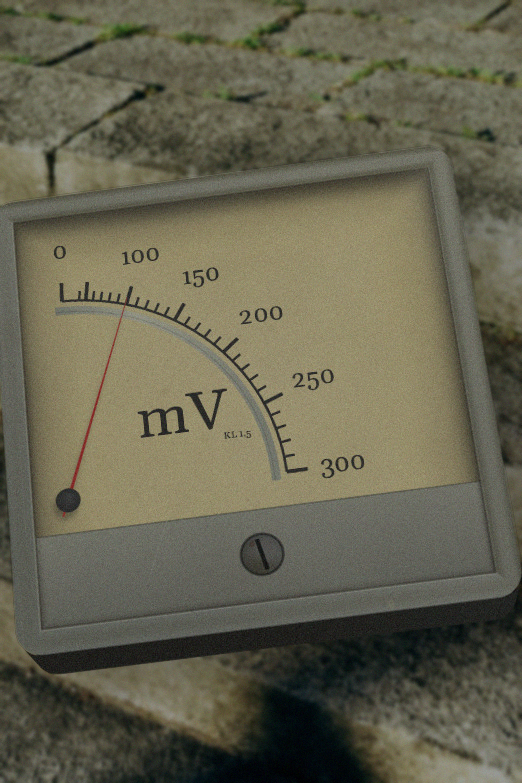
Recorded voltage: 100 mV
